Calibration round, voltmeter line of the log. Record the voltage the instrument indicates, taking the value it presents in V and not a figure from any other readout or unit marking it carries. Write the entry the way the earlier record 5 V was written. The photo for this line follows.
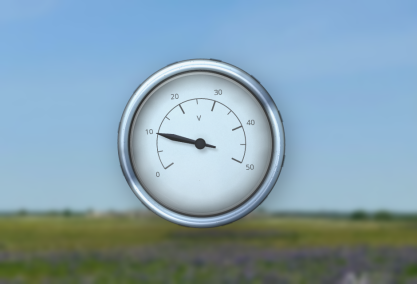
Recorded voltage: 10 V
